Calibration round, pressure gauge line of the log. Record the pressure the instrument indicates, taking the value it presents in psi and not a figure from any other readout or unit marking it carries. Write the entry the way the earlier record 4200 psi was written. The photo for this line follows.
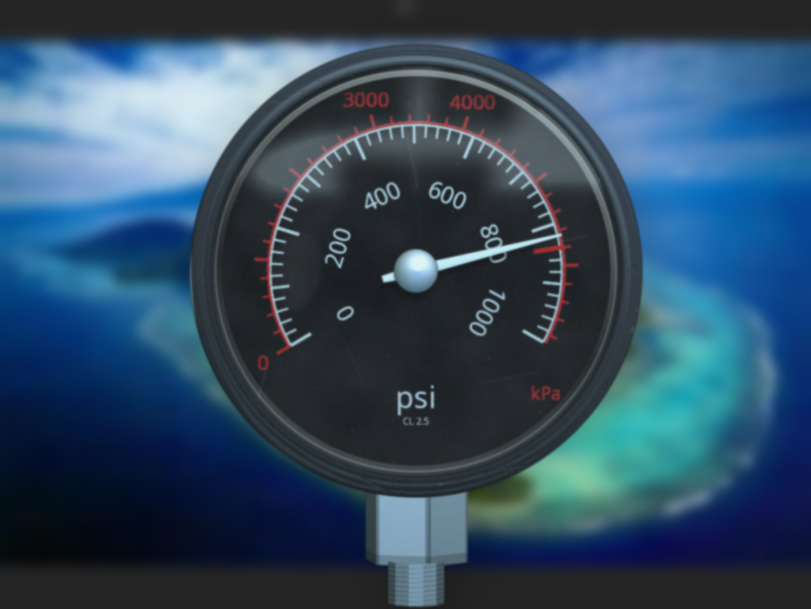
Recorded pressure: 820 psi
